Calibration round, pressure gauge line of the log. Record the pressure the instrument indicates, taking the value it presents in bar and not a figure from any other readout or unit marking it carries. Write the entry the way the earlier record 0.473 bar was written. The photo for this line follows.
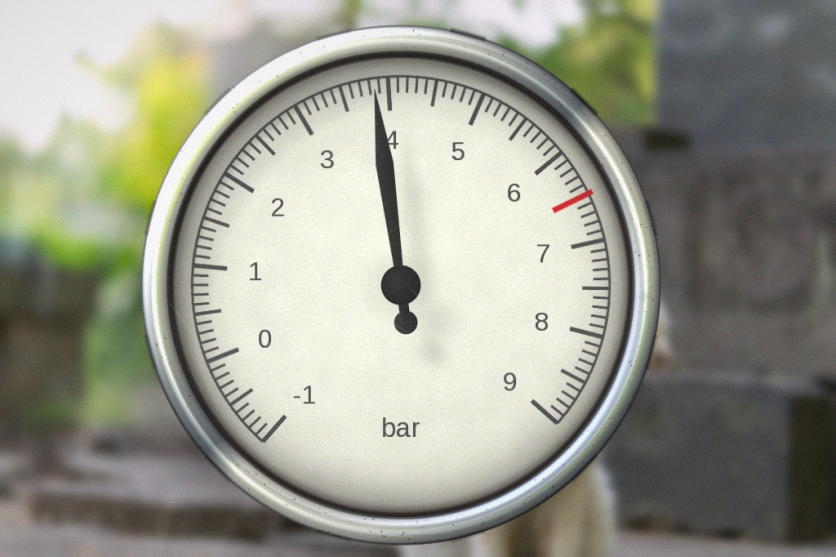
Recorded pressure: 3.85 bar
